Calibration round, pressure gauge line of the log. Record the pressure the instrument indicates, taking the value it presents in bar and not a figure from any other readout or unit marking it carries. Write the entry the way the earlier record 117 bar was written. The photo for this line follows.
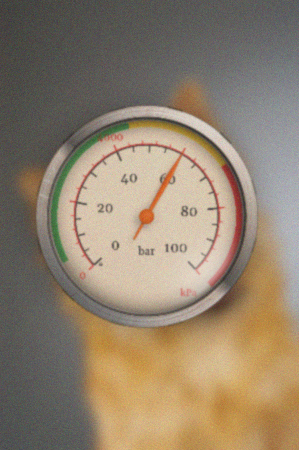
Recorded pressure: 60 bar
